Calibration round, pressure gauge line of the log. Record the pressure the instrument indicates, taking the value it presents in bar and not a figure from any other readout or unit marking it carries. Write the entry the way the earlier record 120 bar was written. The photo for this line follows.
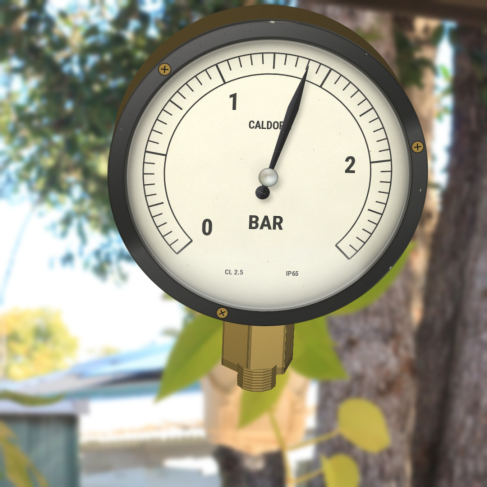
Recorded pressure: 1.4 bar
